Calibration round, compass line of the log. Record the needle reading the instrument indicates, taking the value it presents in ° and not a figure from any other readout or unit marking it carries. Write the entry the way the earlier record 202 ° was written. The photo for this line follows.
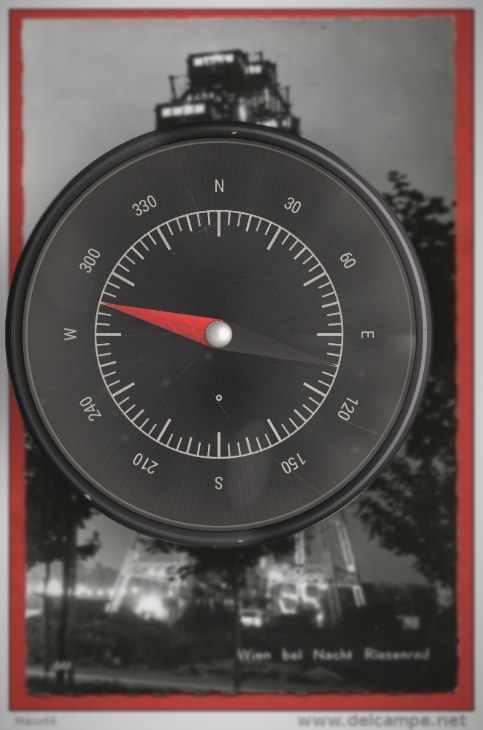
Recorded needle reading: 285 °
